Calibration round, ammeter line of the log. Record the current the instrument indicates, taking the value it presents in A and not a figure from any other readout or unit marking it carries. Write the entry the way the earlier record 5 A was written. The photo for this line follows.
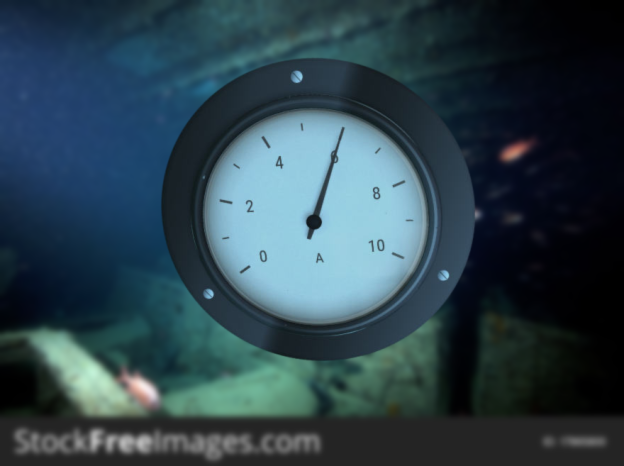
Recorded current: 6 A
